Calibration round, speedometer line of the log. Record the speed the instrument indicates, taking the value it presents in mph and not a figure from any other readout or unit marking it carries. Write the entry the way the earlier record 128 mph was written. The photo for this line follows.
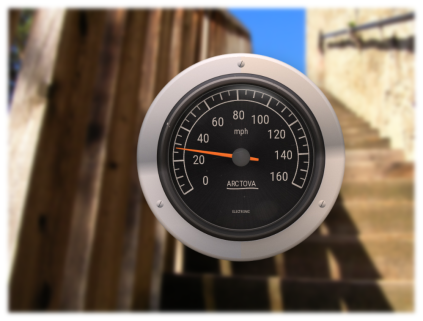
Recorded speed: 27.5 mph
